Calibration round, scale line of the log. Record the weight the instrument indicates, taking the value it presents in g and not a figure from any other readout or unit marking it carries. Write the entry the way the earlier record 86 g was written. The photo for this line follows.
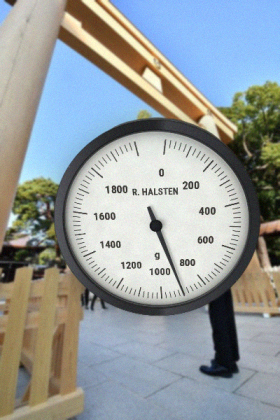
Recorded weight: 900 g
